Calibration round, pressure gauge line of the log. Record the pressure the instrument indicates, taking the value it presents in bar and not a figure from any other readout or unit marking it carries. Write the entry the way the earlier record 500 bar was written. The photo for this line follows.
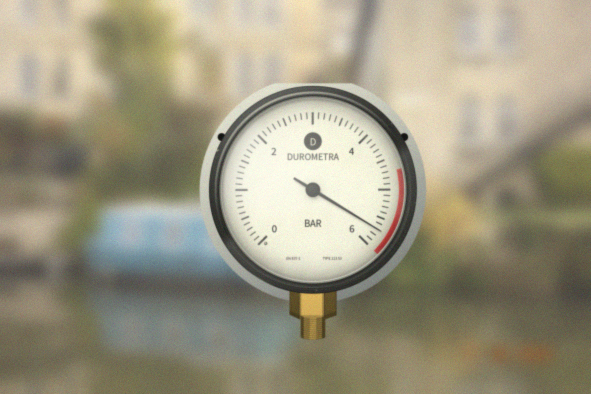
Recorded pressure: 5.7 bar
